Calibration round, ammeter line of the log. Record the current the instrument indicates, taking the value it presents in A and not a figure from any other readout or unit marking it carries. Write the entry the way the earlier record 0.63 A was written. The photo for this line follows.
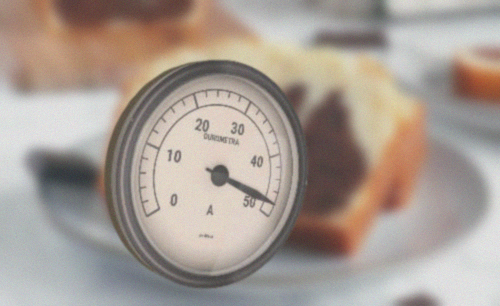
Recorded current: 48 A
